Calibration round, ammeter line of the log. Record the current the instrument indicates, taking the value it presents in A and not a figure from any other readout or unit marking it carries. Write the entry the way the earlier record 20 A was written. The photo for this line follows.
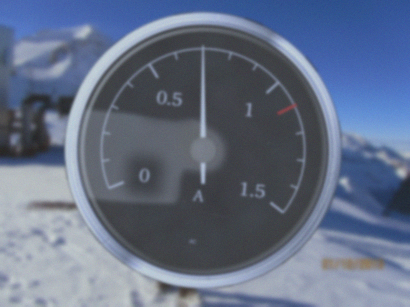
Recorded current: 0.7 A
